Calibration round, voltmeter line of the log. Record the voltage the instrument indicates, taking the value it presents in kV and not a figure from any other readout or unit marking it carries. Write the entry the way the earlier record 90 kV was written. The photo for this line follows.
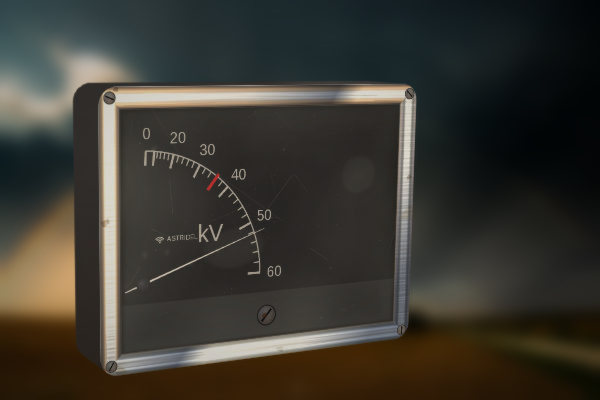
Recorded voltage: 52 kV
